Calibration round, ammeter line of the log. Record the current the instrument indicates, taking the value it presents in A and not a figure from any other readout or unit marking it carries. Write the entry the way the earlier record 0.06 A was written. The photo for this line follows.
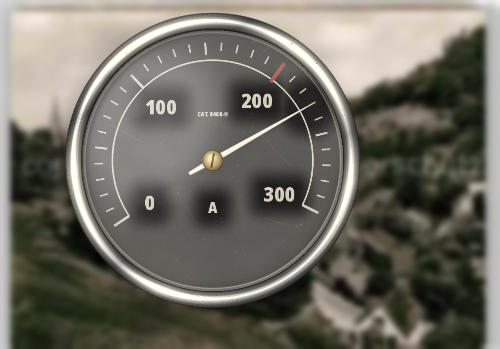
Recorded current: 230 A
